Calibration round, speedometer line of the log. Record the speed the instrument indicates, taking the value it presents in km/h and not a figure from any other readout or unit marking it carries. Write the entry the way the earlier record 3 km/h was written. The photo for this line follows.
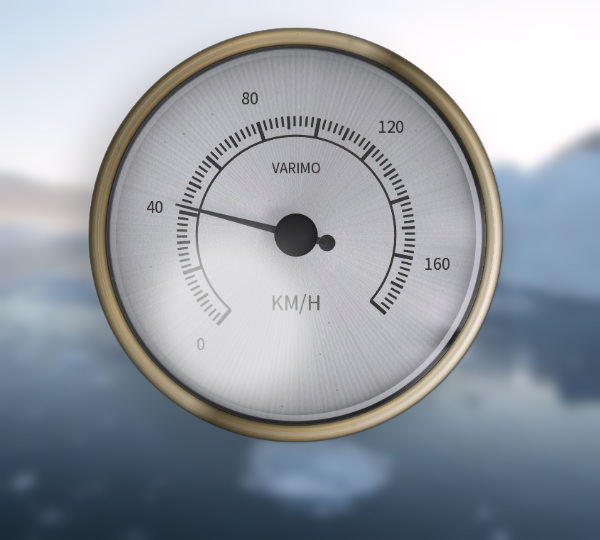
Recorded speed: 42 km/h
